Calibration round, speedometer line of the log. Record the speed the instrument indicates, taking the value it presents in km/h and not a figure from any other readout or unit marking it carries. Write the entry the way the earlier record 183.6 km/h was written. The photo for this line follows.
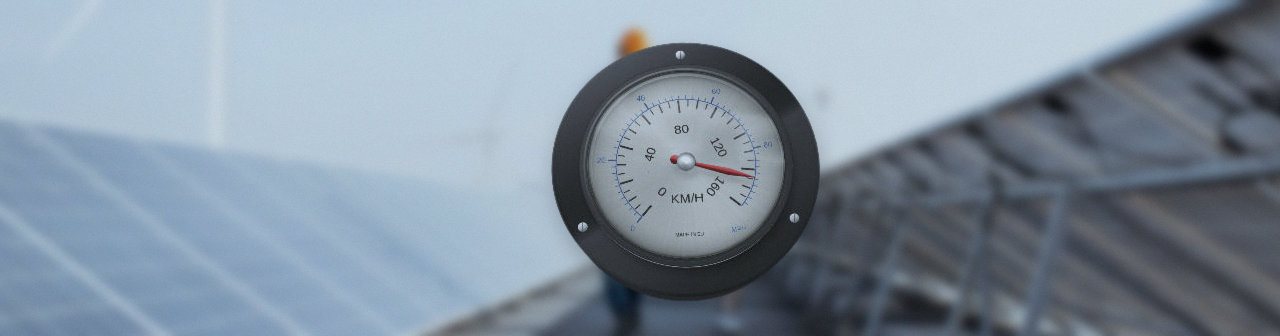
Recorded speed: 145 km/h
